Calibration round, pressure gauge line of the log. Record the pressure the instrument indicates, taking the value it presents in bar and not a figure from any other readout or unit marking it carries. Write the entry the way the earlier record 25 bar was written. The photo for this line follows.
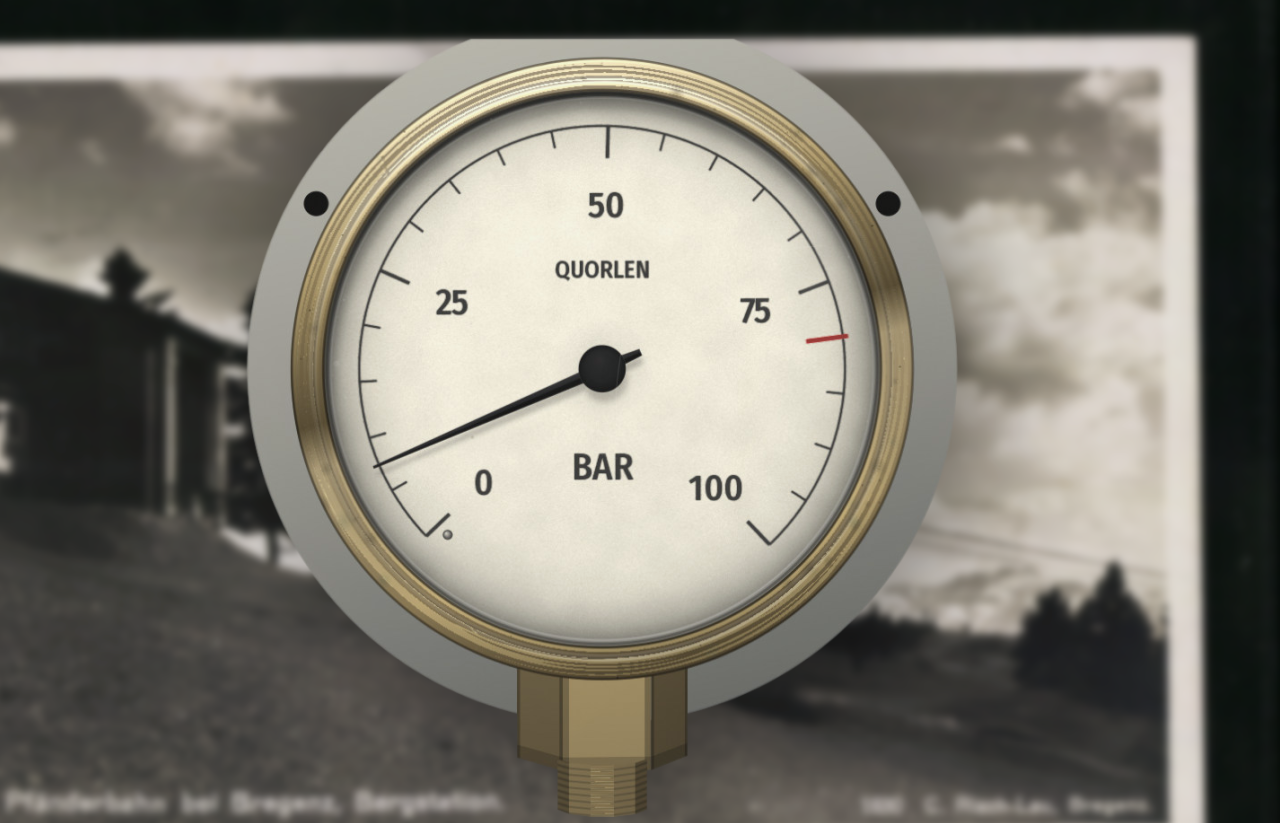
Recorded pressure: 7.5 bar
